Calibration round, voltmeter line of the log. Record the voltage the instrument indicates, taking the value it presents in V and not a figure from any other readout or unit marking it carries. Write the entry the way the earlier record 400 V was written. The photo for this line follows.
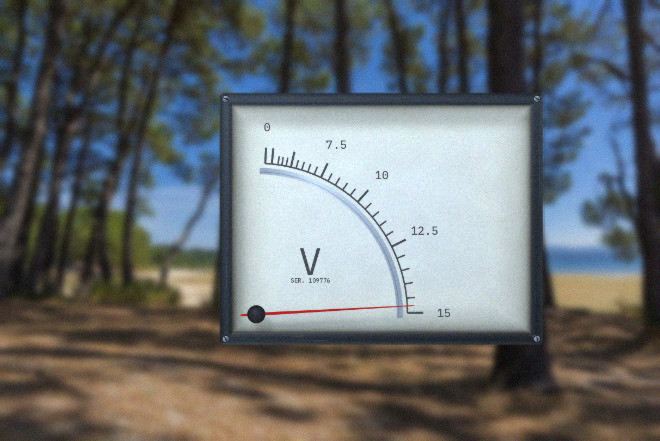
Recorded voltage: 14.75 V
